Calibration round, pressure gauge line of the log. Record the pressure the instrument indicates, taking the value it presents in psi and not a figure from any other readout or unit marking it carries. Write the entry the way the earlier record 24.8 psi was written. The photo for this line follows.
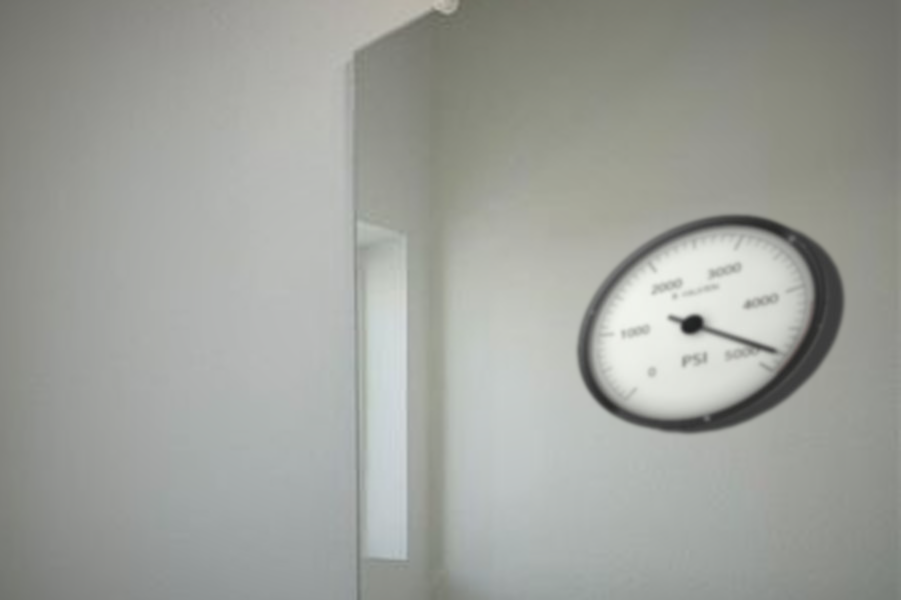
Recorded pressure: 4800 psi
